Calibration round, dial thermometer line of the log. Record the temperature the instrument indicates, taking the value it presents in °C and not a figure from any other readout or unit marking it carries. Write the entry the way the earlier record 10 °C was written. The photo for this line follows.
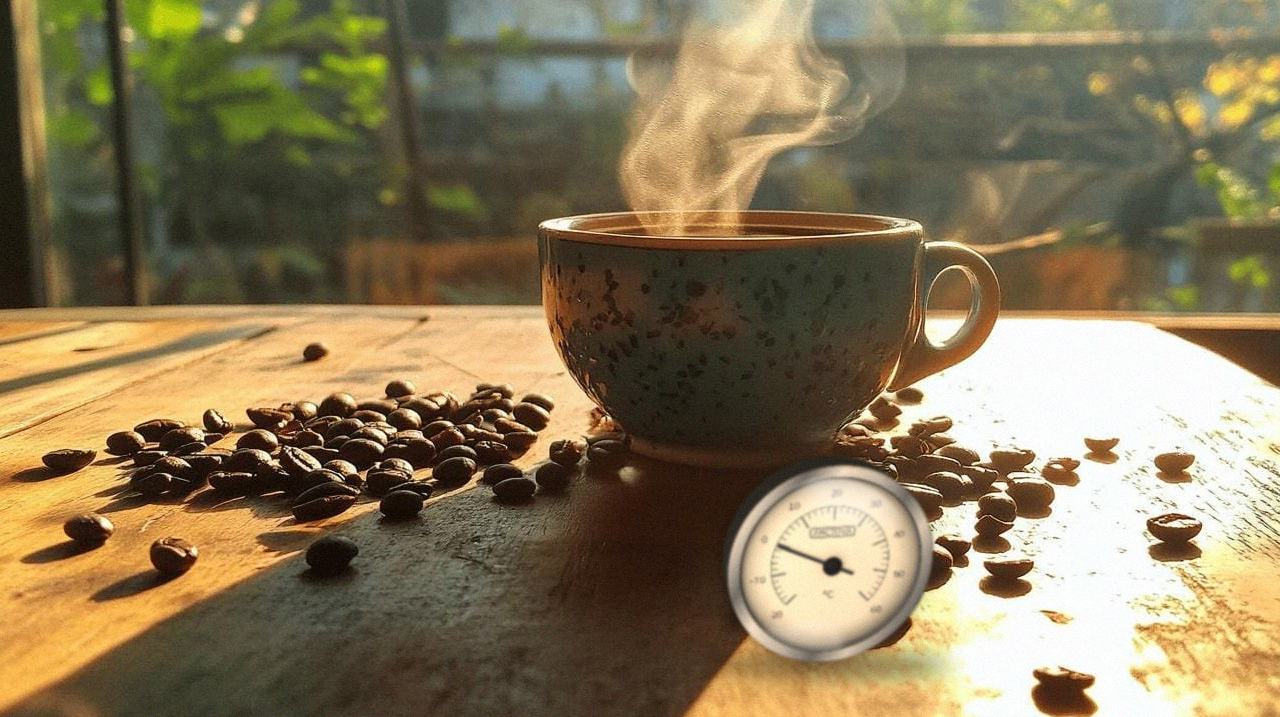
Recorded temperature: 0 °C
